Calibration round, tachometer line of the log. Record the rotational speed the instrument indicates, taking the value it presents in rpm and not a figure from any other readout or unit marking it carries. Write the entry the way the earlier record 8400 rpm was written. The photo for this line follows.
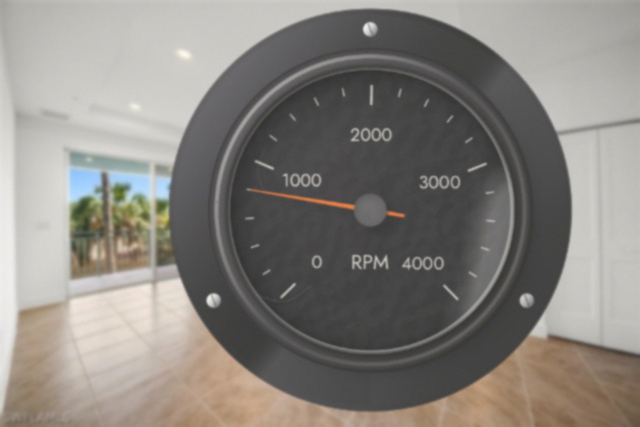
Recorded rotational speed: 800 rpm
